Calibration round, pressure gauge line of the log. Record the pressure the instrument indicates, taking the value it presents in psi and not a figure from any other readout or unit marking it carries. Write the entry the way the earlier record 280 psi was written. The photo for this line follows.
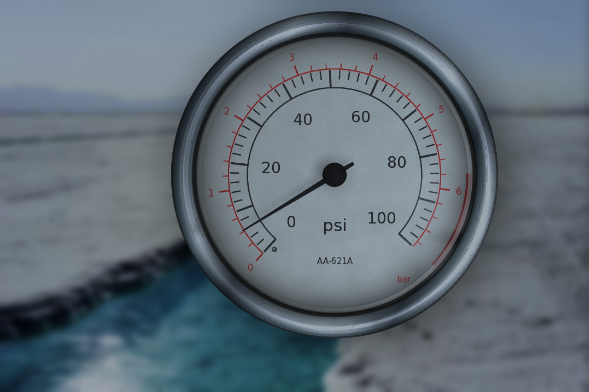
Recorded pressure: 6 psi
